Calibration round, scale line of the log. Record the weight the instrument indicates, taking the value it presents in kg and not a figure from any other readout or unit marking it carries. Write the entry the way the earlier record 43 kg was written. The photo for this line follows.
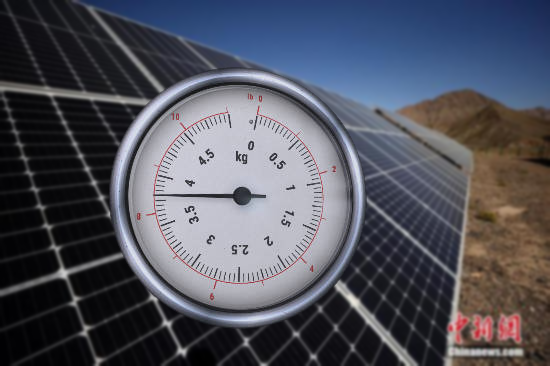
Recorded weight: 3.8 kg
